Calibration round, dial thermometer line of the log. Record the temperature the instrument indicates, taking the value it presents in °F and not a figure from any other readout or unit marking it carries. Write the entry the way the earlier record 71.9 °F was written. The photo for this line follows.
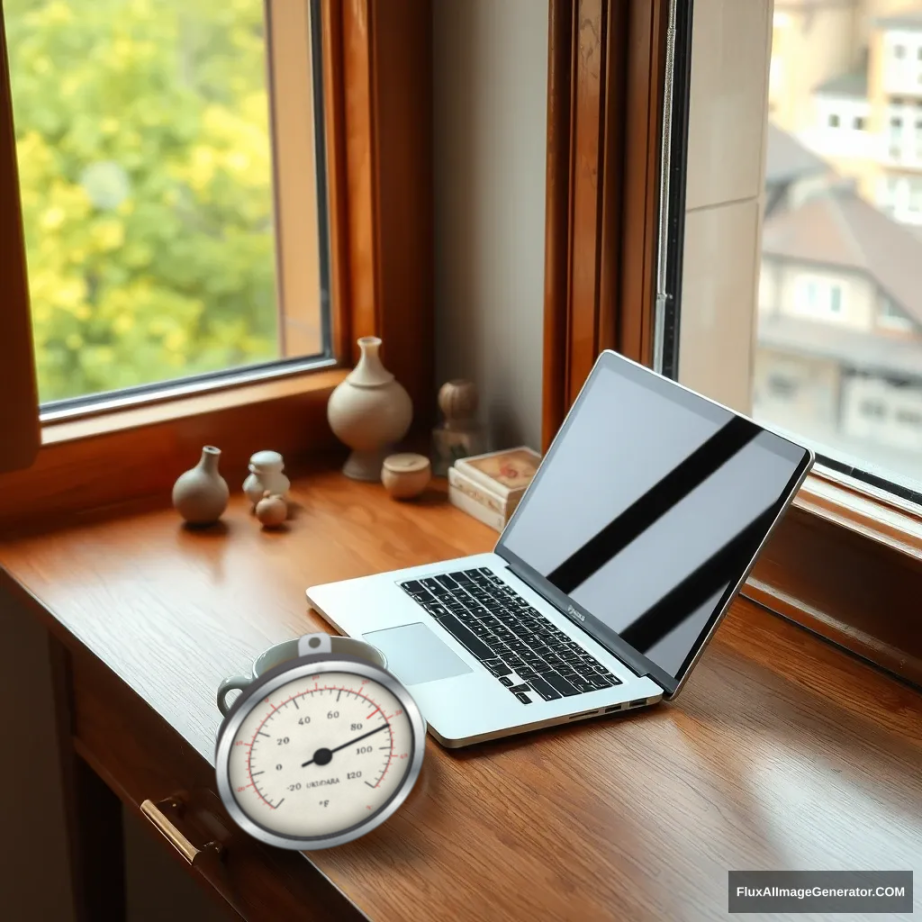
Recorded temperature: 88 °F
